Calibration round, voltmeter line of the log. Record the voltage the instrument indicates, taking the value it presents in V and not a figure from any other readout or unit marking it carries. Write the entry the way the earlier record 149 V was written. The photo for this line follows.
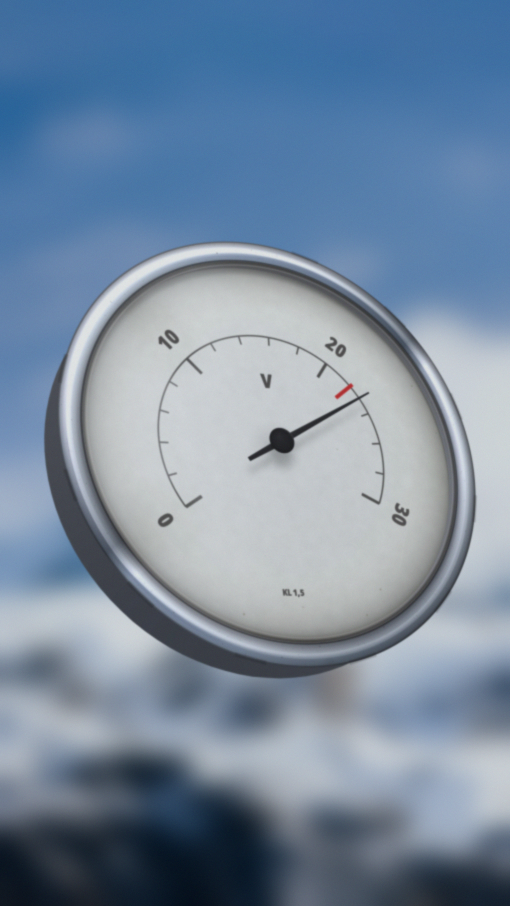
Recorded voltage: 23 V
